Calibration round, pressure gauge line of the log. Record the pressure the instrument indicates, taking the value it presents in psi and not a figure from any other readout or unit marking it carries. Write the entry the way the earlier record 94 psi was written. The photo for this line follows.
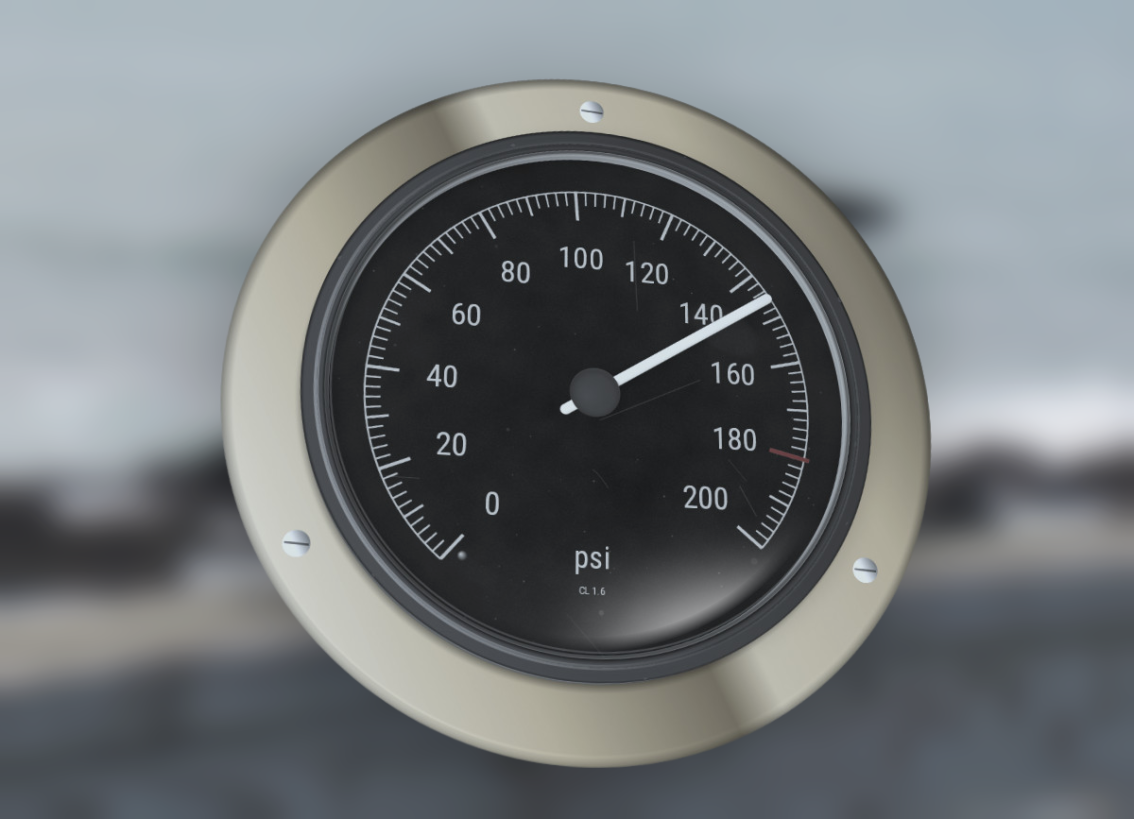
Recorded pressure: 146 psi
